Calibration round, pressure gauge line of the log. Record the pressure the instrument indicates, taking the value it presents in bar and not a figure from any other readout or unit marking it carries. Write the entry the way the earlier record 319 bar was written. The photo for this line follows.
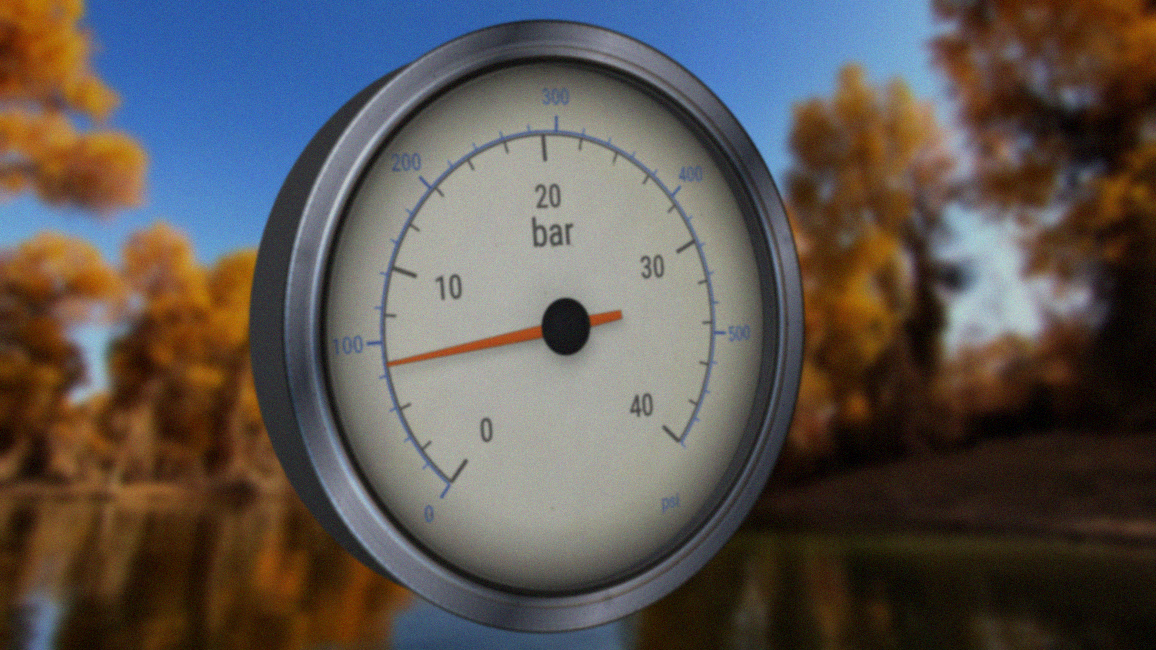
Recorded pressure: 6 bar
